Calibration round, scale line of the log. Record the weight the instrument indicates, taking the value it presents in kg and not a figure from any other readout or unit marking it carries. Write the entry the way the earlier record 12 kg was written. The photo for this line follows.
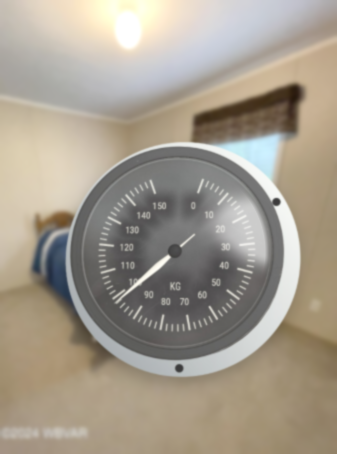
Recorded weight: 98 kg
